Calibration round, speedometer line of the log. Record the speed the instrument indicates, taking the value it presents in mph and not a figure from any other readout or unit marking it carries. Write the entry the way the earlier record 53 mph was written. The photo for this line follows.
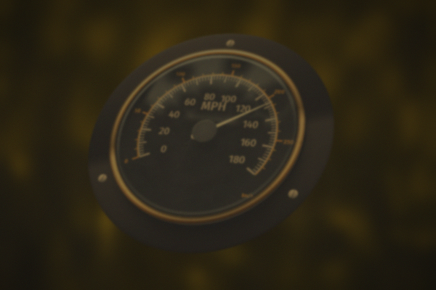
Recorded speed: 130 mph
